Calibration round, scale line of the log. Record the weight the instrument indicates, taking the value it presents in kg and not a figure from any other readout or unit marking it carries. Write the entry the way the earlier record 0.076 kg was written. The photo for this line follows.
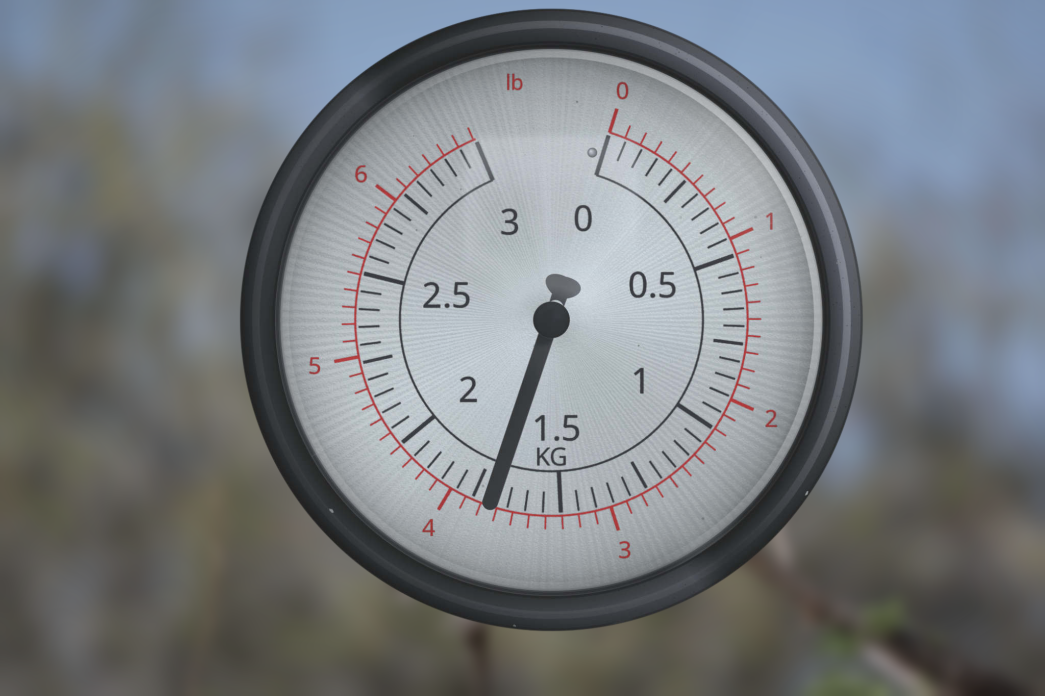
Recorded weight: 1.7 kg
